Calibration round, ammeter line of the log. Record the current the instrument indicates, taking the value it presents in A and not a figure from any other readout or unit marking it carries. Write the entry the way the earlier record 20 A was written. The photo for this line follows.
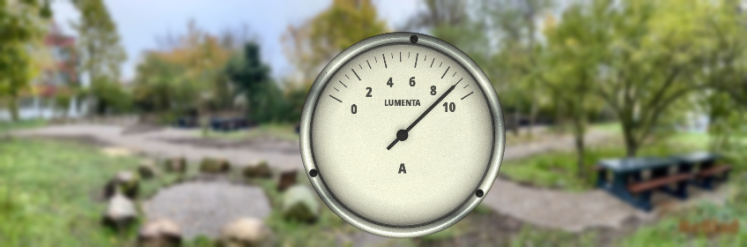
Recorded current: 9 A
